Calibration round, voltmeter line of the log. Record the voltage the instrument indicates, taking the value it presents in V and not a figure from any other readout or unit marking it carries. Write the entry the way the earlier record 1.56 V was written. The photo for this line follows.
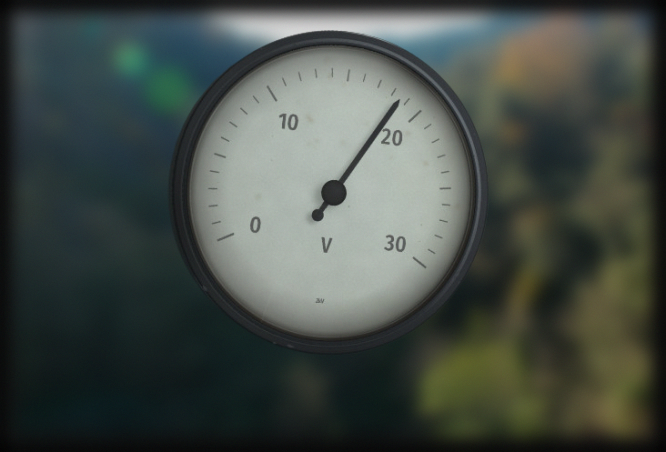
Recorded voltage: 18.5 V
